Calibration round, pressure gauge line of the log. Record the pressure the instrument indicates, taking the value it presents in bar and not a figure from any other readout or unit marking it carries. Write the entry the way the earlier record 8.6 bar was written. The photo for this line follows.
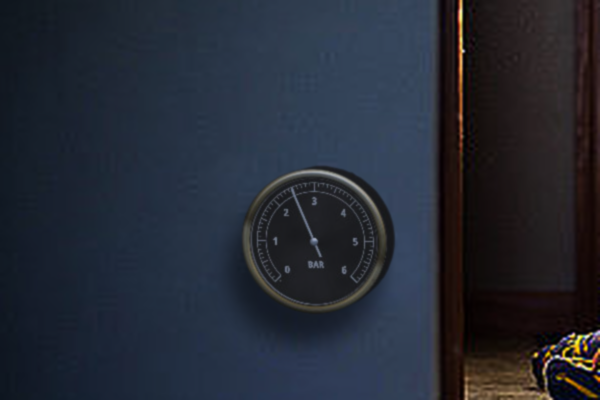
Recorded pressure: 2.5 bar
